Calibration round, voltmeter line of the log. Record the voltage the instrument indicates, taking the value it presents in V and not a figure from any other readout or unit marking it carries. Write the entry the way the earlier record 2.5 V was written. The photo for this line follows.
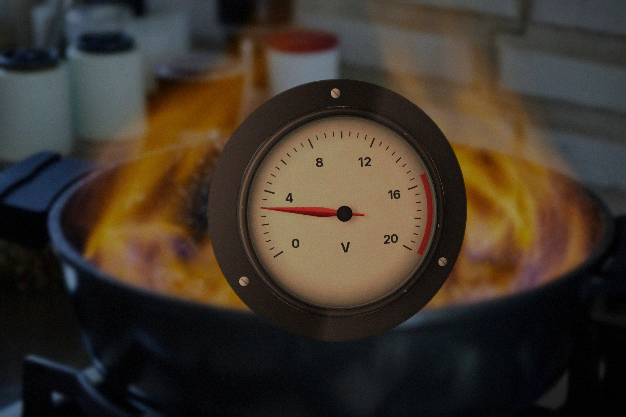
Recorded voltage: 3 V
